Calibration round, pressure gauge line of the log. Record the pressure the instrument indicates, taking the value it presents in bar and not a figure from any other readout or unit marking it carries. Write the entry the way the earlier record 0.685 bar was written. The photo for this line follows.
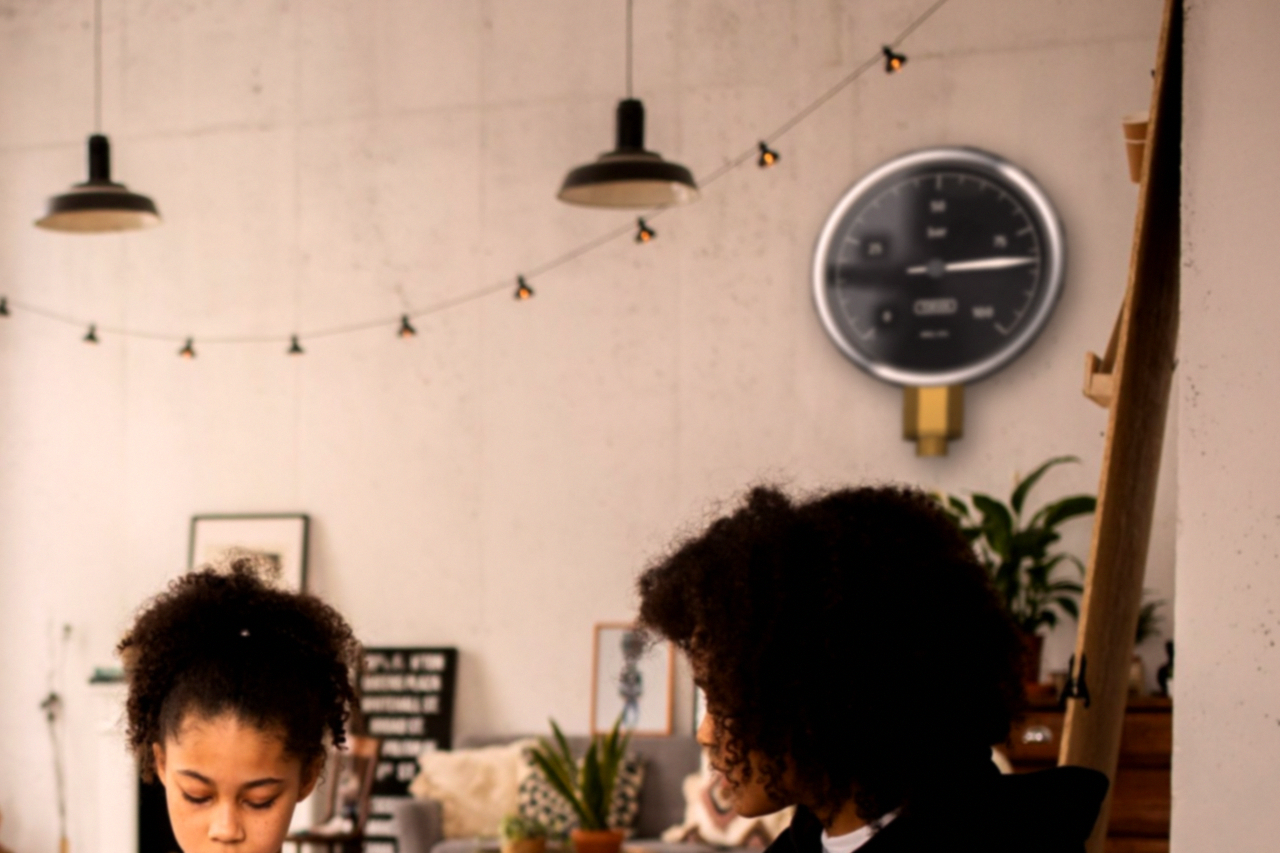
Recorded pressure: 82.5 bar
